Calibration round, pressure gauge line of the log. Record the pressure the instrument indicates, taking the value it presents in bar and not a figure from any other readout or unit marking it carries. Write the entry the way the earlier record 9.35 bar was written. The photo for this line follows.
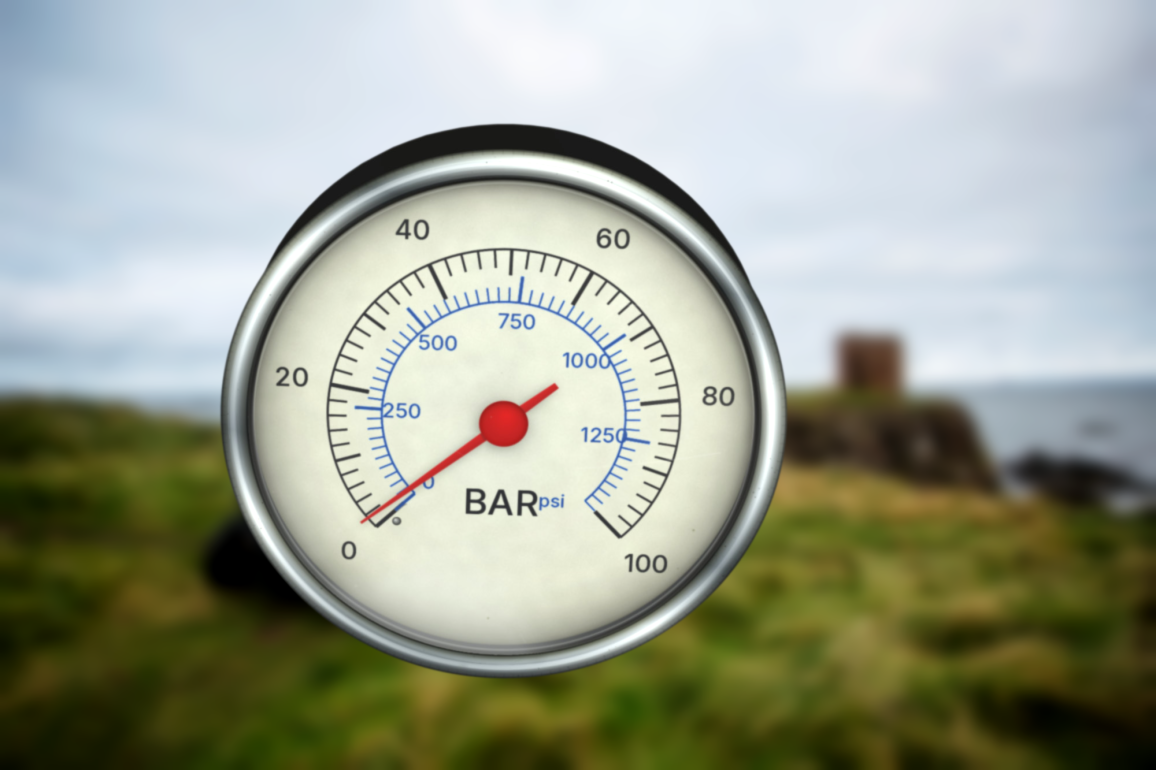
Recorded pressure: 2 bar
